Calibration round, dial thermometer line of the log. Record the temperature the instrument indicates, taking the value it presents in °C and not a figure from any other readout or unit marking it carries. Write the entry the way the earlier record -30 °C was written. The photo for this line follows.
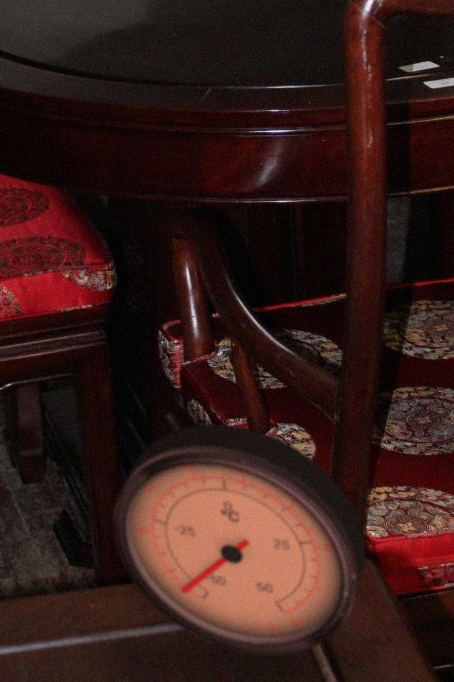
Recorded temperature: -45 °C
